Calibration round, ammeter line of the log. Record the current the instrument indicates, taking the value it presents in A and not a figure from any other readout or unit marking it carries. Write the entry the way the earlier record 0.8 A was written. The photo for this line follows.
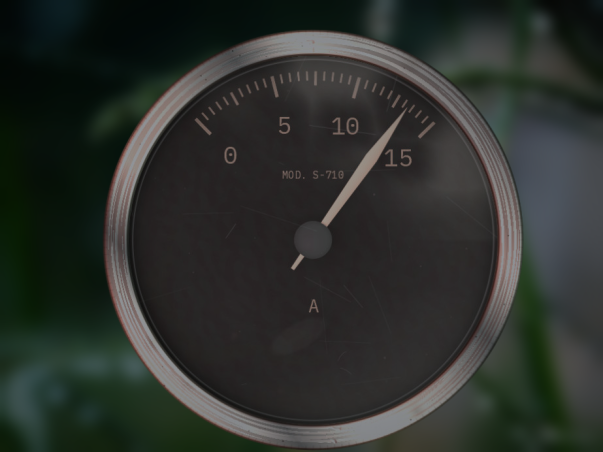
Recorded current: 13.25 A
